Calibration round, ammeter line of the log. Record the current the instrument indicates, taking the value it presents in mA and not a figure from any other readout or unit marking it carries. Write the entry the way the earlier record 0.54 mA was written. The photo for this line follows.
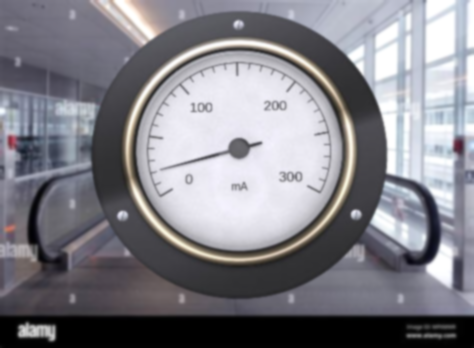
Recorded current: 20 mA
